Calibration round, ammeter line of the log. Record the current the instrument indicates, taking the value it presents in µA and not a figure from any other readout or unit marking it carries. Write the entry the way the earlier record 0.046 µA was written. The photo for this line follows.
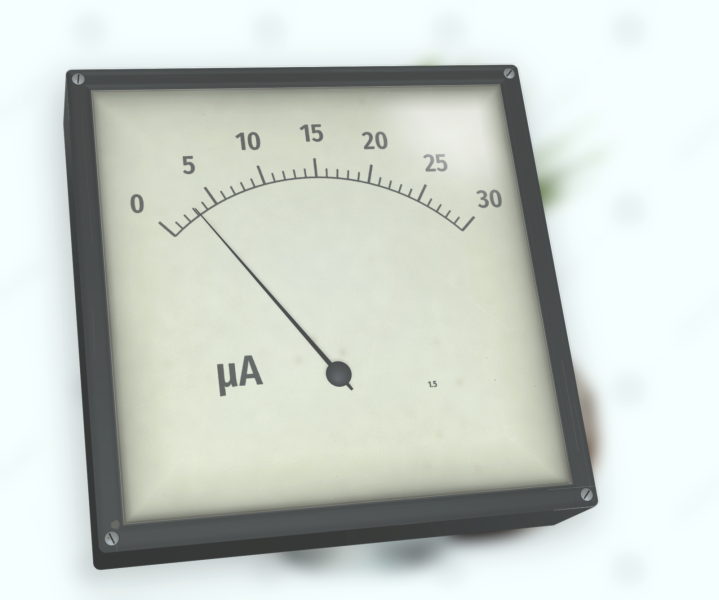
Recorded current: 3 µA
